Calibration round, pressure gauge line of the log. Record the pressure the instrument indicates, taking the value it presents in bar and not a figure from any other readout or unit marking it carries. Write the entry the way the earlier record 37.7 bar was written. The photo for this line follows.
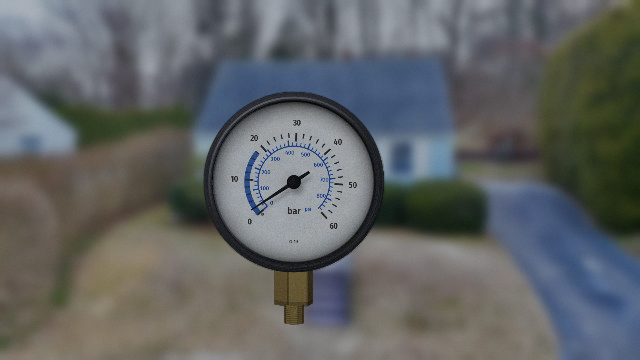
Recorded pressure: 2 bar
